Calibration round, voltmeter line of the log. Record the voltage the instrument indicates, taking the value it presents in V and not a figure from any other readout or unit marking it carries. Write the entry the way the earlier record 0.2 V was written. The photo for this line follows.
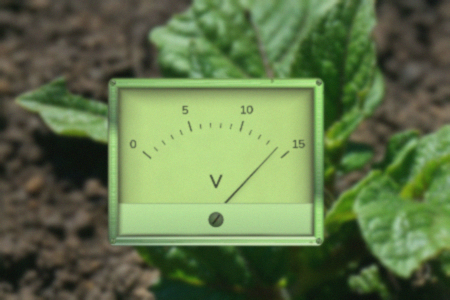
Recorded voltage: 14 V
